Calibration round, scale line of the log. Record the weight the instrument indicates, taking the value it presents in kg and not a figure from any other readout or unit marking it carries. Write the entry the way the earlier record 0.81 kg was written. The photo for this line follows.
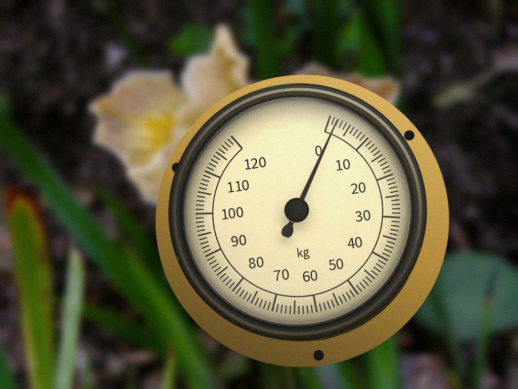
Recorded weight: 2 kg
